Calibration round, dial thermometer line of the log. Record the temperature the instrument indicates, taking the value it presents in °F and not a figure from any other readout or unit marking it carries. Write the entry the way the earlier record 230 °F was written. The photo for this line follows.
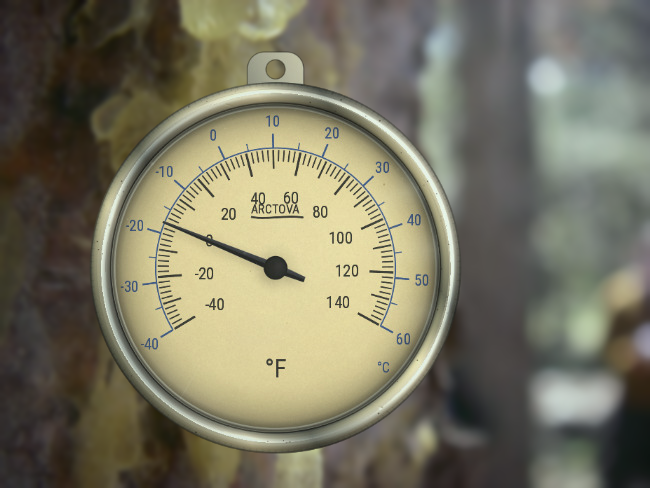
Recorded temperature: 0 °F
